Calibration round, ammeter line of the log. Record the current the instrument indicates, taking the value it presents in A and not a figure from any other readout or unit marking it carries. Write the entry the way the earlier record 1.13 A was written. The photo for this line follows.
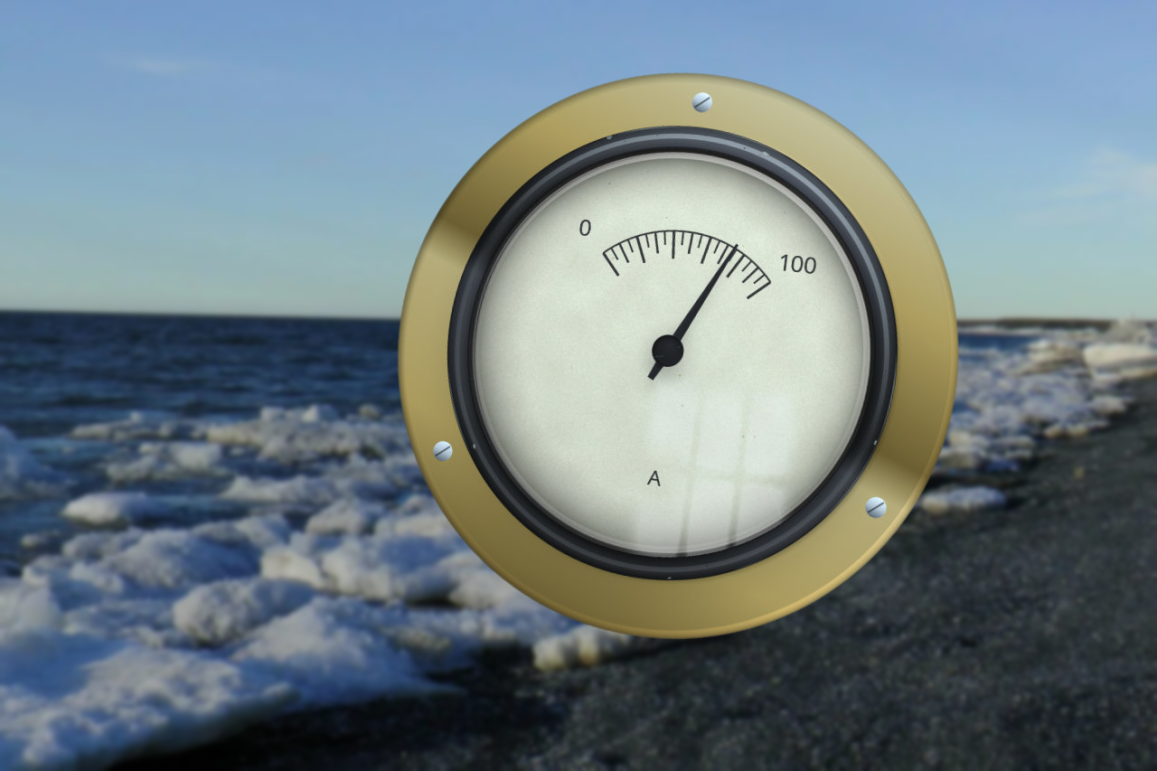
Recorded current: 75 A
